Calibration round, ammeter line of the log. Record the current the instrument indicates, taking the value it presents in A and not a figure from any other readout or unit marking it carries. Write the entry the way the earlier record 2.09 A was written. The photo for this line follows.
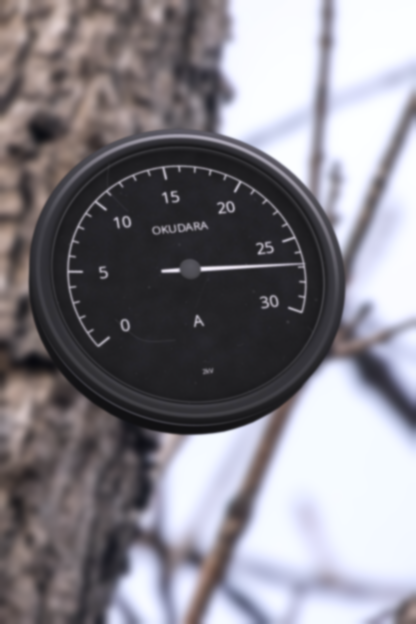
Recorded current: 27 A
